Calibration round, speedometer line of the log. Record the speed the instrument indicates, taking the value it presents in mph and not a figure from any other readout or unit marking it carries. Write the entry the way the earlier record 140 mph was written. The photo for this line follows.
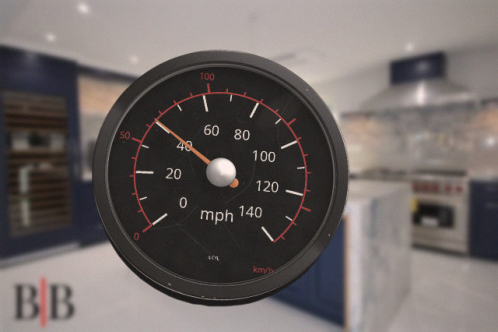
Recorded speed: 40 mph
